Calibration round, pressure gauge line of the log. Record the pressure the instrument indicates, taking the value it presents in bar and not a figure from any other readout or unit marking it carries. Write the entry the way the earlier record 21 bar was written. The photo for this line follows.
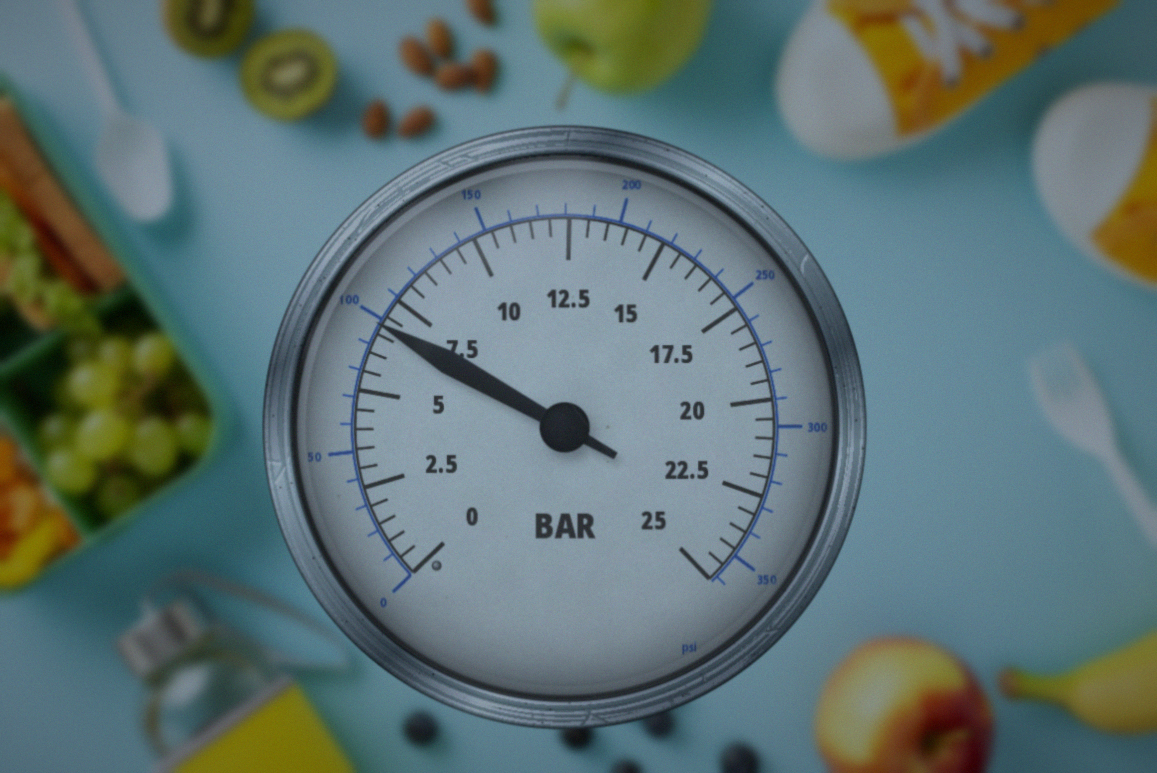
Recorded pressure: 6.75 bar
